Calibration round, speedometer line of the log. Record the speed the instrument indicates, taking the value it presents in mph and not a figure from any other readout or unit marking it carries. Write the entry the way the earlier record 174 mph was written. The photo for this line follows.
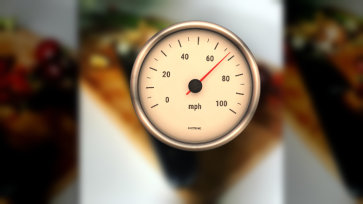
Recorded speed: 67.5 mph
